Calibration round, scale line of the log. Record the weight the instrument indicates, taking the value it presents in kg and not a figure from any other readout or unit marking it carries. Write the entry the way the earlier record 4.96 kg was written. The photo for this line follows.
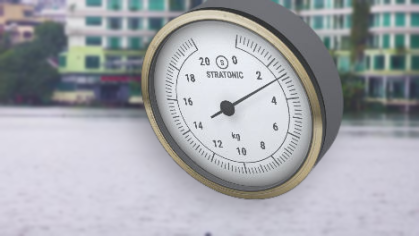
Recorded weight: 2.8 kg
